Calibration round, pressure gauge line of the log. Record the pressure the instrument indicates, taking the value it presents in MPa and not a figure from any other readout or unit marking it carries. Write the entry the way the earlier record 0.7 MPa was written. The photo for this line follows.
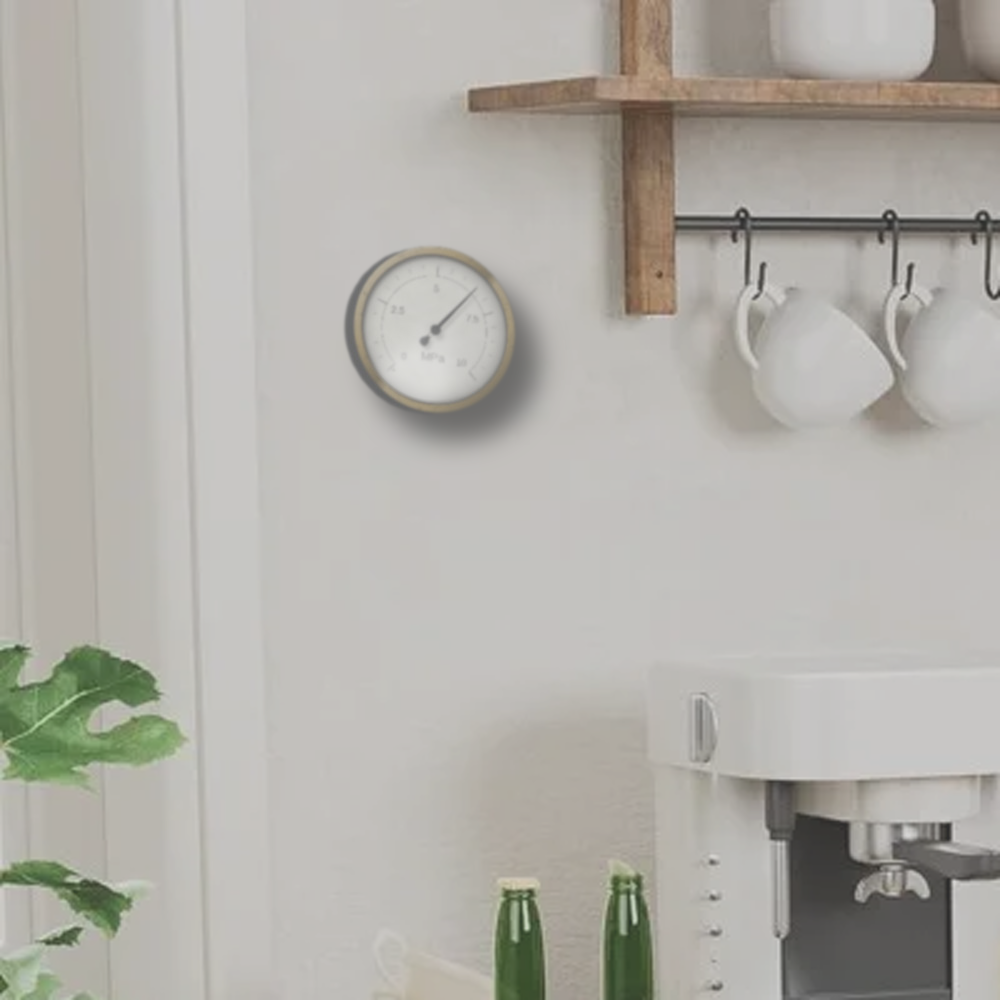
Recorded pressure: 6.5 MPa
